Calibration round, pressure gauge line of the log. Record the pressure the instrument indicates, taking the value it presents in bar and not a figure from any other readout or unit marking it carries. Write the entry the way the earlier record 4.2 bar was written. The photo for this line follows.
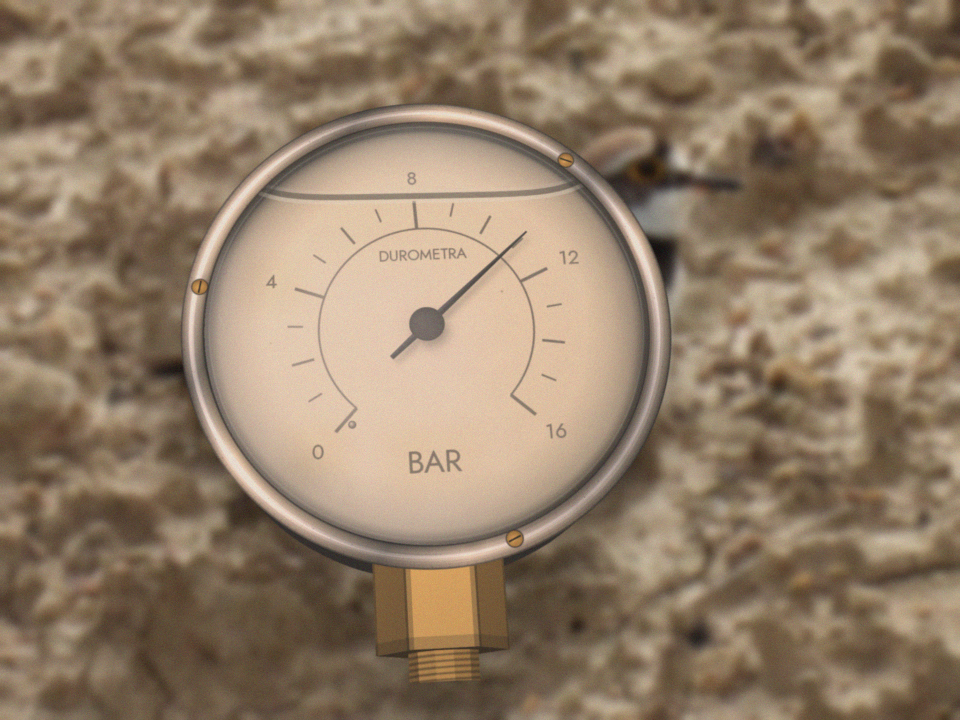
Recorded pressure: 11 bar
